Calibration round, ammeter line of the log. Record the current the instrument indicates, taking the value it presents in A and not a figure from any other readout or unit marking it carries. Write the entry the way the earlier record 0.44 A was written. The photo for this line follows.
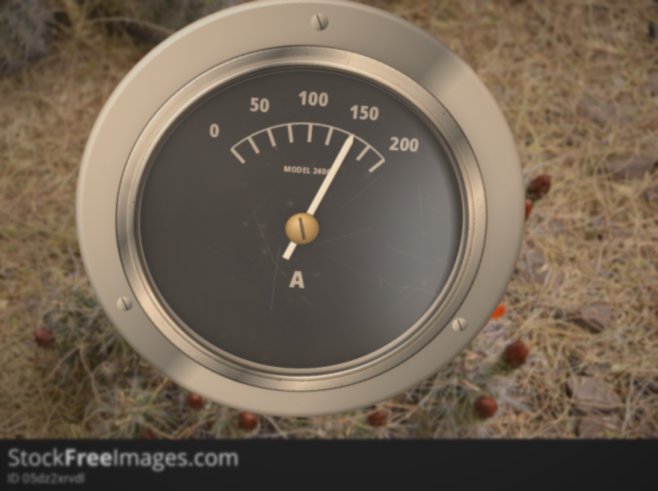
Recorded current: 150 A
